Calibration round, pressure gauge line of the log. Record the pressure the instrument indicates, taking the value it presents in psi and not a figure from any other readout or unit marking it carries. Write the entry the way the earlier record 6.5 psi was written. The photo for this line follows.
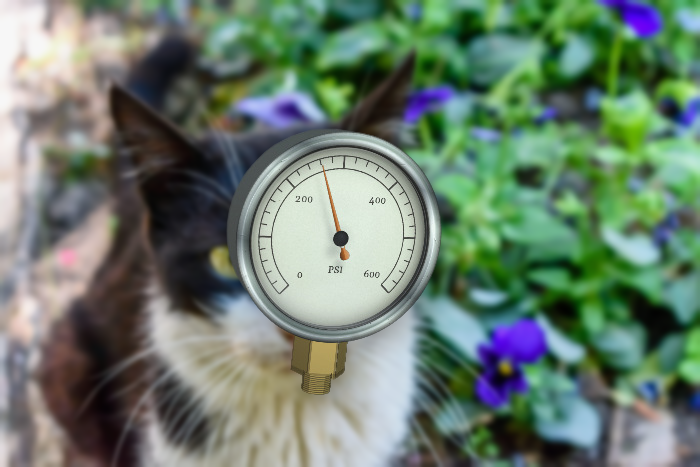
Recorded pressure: 260 psi
